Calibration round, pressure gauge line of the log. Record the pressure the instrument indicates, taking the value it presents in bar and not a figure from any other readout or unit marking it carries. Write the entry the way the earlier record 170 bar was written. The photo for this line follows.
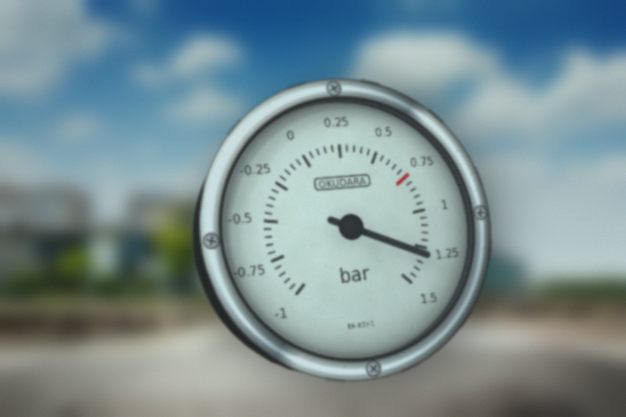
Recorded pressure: 1.3 bar
